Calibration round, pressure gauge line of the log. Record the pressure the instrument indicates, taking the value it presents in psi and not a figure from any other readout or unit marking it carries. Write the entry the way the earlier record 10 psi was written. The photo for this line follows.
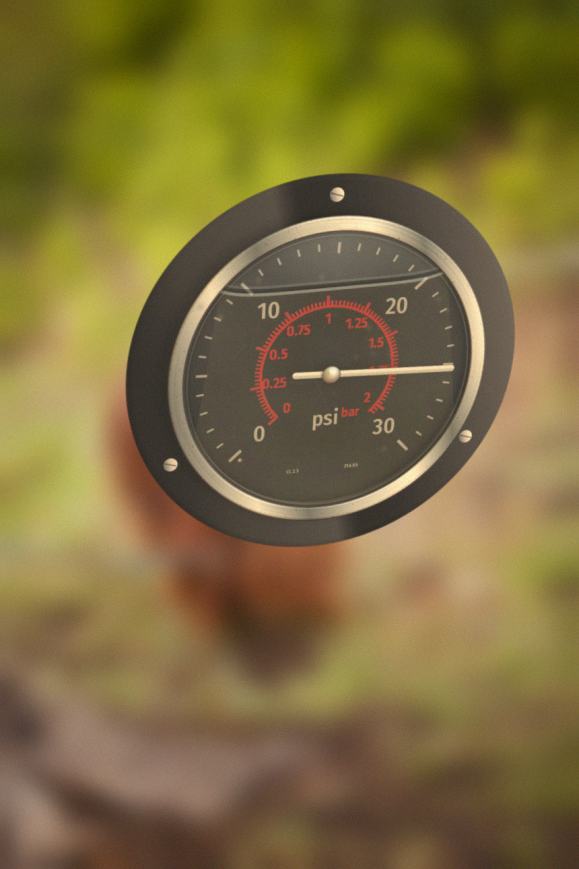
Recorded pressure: 25 psi
